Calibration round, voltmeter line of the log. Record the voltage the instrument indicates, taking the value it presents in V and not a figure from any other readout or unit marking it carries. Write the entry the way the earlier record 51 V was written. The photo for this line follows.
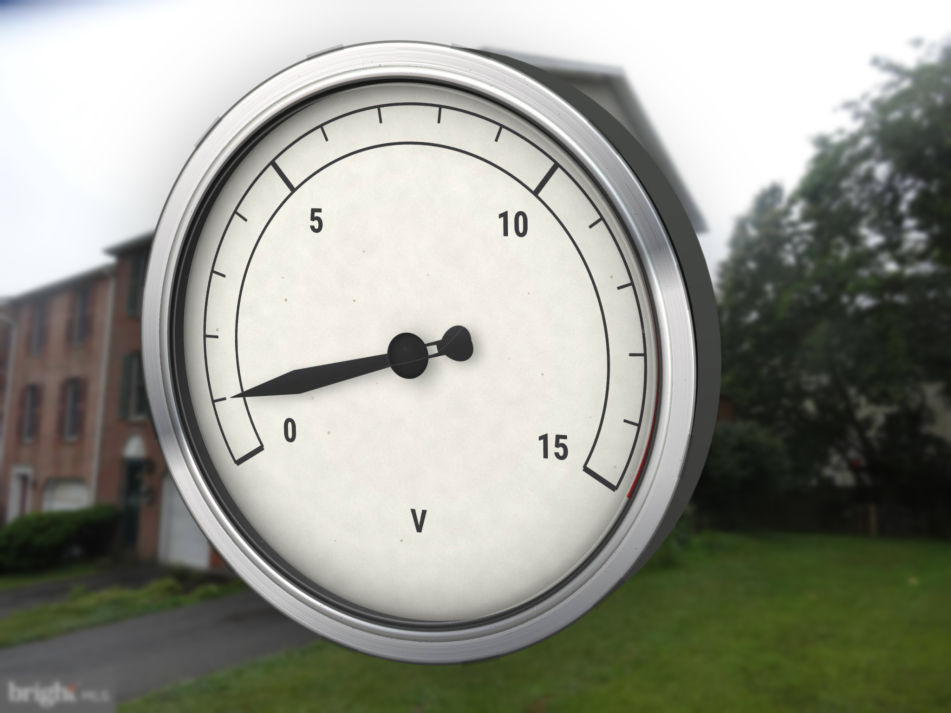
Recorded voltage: 1 V
